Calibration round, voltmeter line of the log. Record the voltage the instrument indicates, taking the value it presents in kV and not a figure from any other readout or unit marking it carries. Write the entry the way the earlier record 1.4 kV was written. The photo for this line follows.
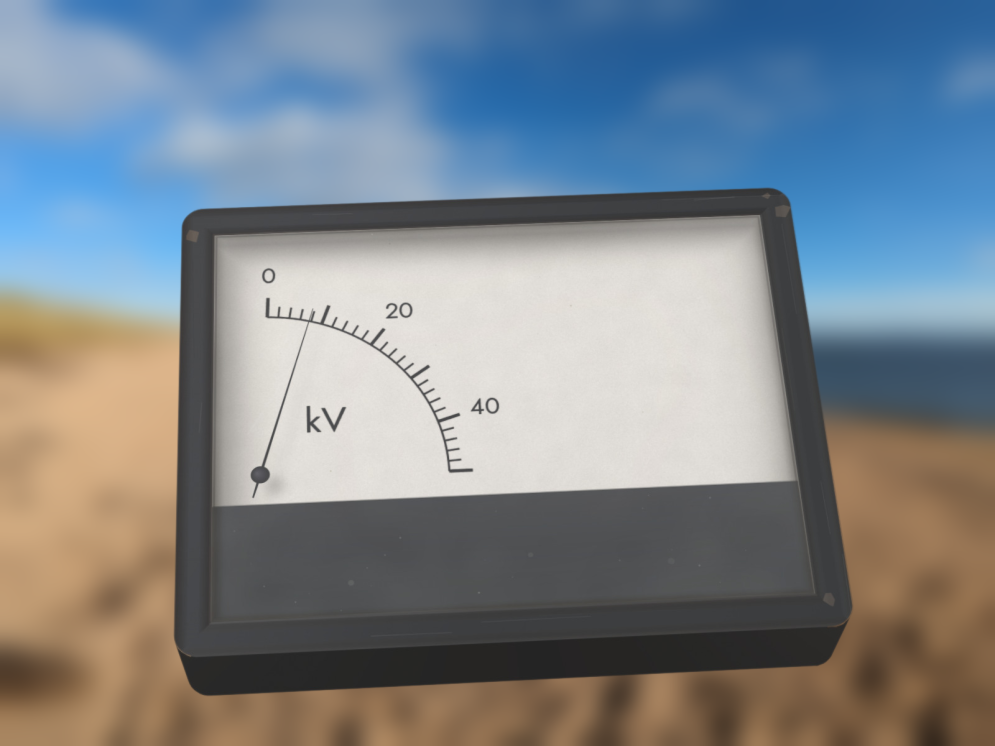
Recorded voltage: 8 kV
